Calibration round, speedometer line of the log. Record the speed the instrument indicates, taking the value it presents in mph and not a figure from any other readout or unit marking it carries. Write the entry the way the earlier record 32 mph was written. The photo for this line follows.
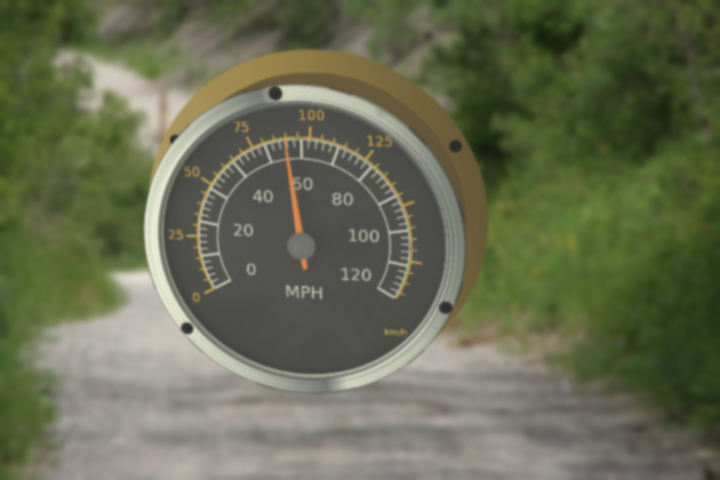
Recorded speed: 56 mph
